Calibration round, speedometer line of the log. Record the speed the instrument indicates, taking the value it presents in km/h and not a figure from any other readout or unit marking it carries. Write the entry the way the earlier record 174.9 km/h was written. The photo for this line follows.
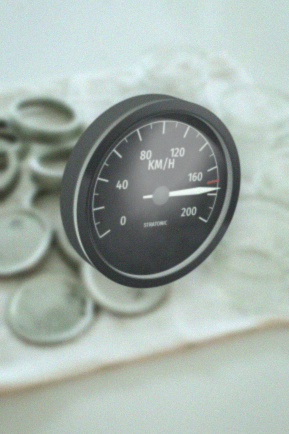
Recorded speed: 175 km/h
